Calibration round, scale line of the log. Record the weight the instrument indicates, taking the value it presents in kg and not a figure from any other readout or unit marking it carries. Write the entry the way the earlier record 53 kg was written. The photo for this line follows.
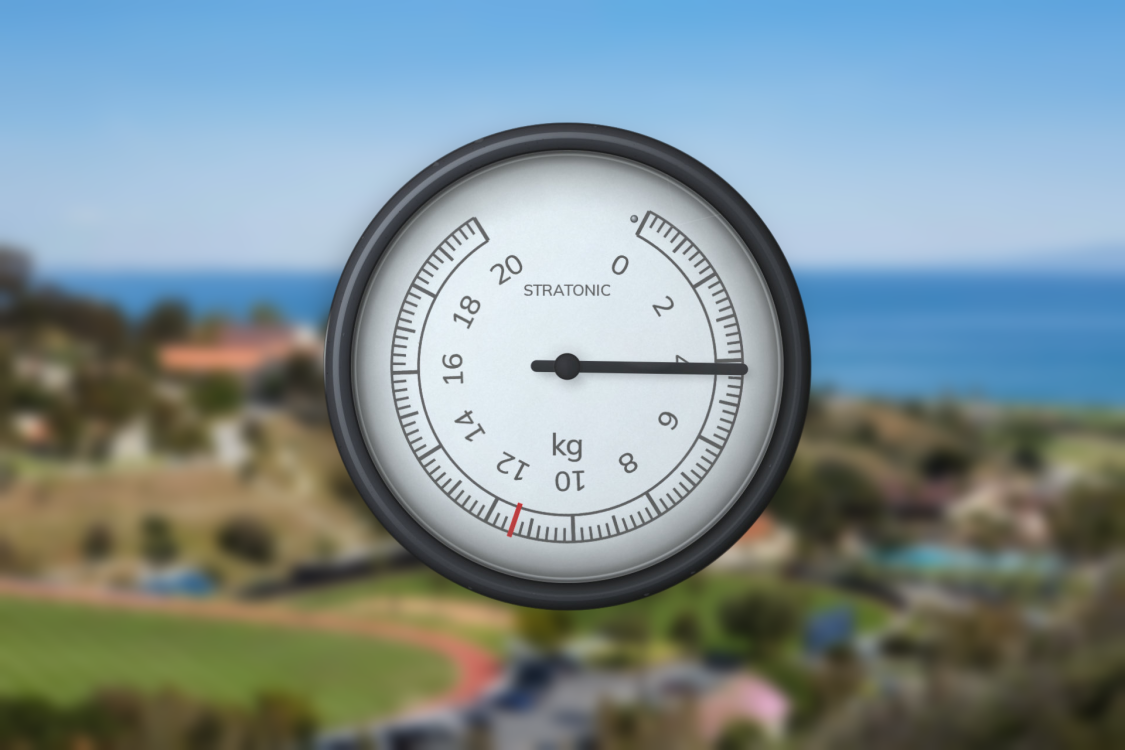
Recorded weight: 4.2 kg
